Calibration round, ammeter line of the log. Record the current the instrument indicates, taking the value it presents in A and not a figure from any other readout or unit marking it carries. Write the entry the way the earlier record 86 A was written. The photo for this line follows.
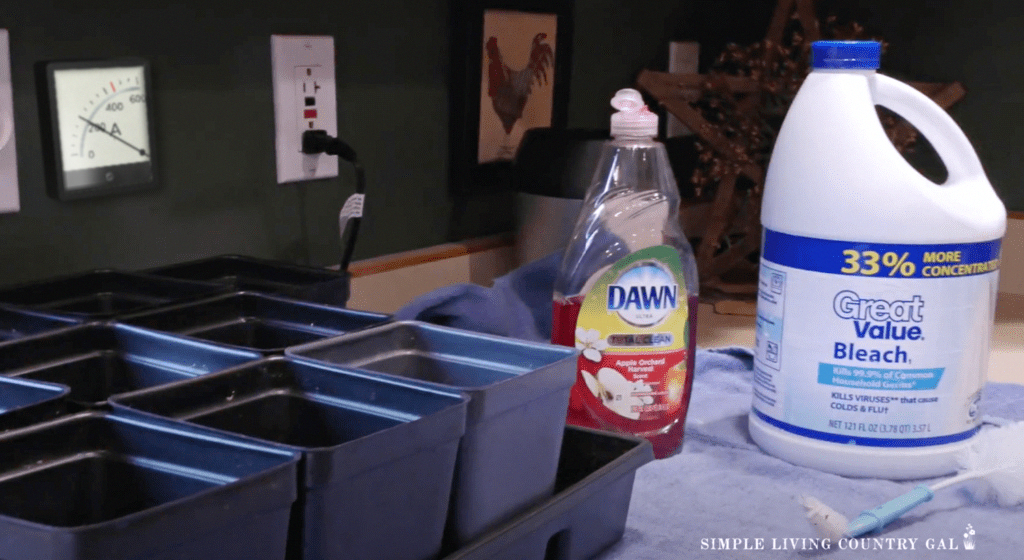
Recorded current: 200 A
